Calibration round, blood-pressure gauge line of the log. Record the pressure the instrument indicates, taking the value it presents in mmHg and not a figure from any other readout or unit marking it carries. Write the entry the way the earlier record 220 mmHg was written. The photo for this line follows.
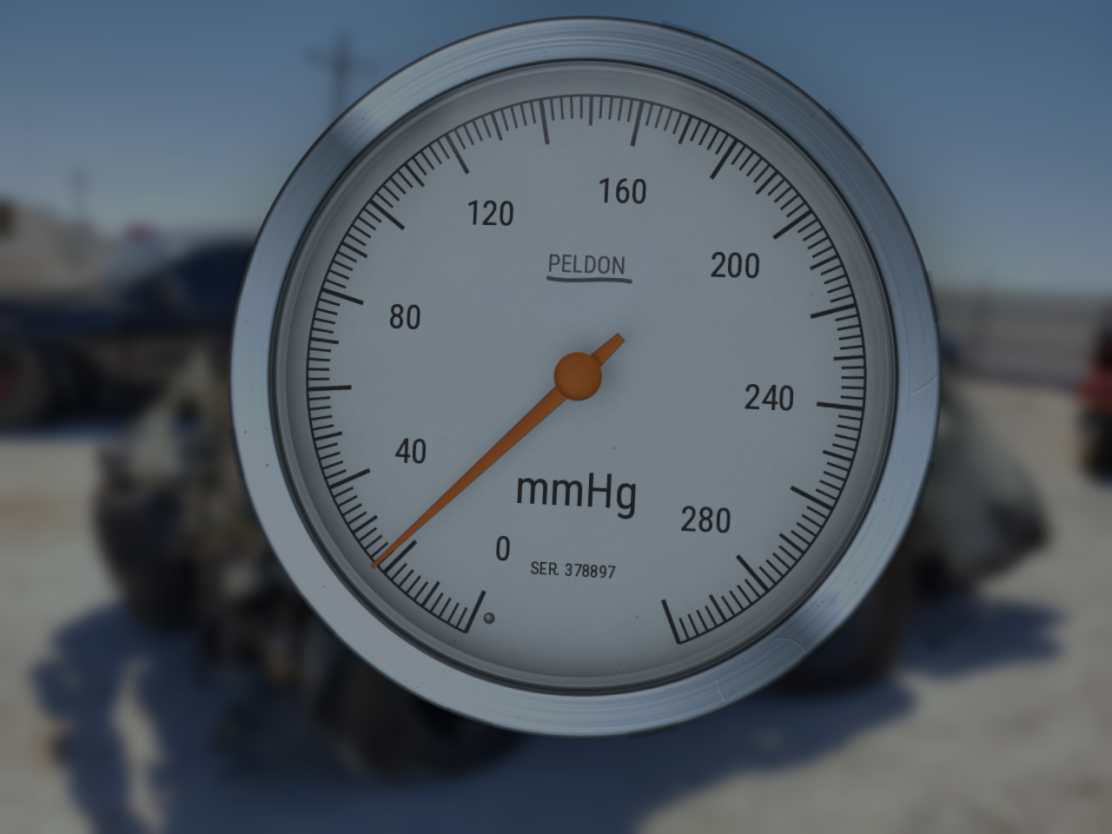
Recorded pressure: 22 mmHg
